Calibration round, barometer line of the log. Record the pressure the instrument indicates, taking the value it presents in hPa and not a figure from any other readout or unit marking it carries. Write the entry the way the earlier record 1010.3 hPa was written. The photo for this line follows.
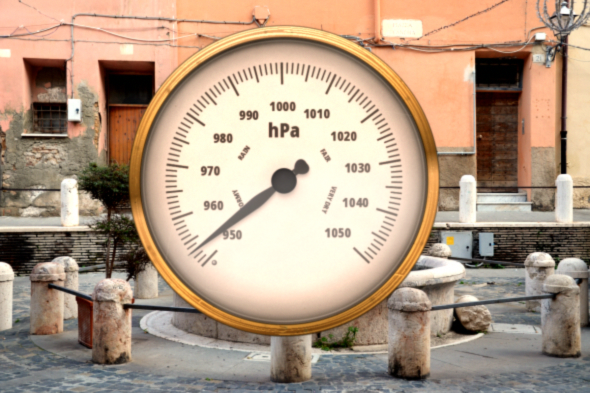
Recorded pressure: 953 hPa
